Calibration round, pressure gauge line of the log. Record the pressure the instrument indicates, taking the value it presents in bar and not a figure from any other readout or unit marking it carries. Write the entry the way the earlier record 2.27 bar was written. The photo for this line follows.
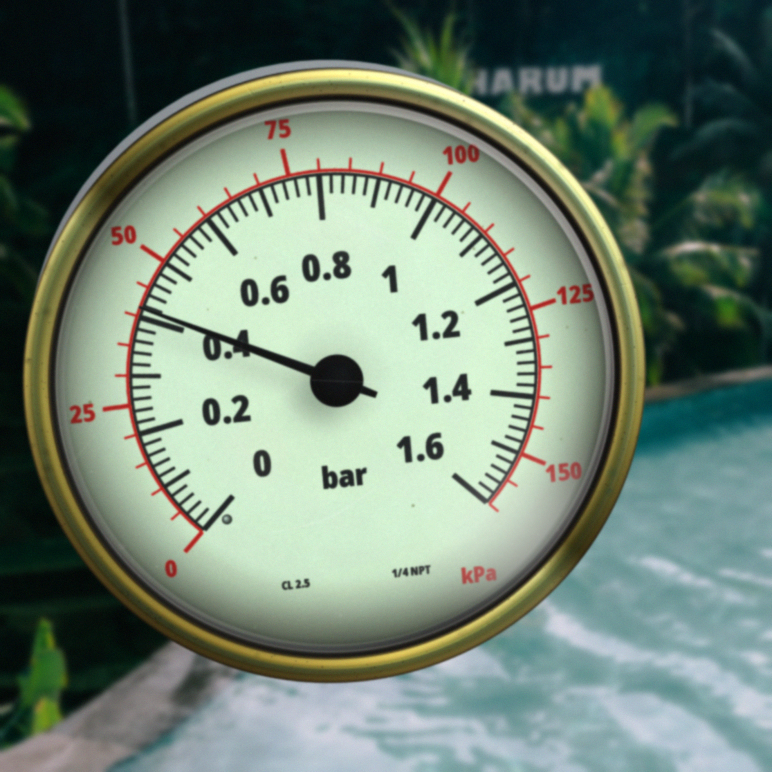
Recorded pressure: 0.42 bar
